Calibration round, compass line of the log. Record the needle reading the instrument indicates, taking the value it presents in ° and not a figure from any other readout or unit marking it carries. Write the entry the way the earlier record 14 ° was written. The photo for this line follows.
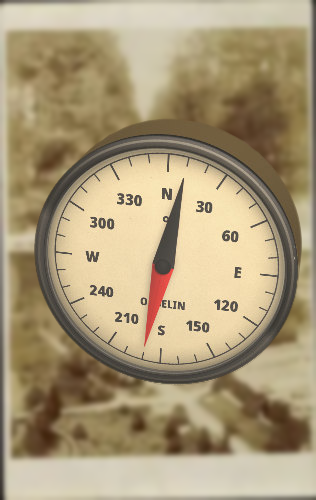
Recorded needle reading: 190 °
